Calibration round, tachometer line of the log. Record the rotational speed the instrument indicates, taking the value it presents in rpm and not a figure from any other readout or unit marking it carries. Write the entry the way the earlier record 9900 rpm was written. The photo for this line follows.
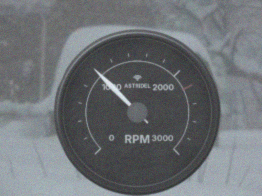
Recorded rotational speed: 1000 rpm
